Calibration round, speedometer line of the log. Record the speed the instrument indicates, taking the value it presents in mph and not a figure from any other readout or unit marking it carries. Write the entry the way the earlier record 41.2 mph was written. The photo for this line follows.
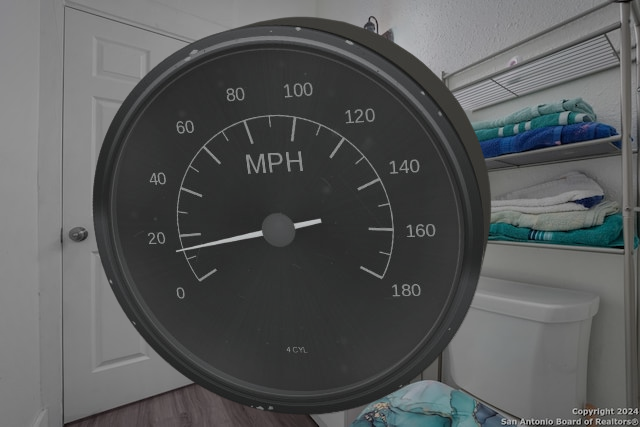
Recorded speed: 15 mph
